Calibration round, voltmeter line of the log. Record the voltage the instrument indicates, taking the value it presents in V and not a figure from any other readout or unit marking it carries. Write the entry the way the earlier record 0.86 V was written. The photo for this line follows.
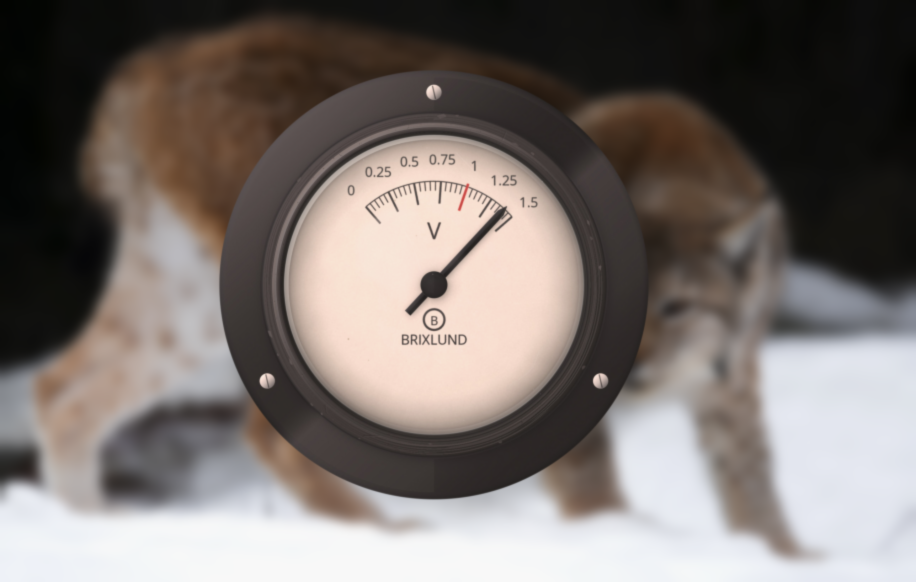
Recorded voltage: 1.4 V
